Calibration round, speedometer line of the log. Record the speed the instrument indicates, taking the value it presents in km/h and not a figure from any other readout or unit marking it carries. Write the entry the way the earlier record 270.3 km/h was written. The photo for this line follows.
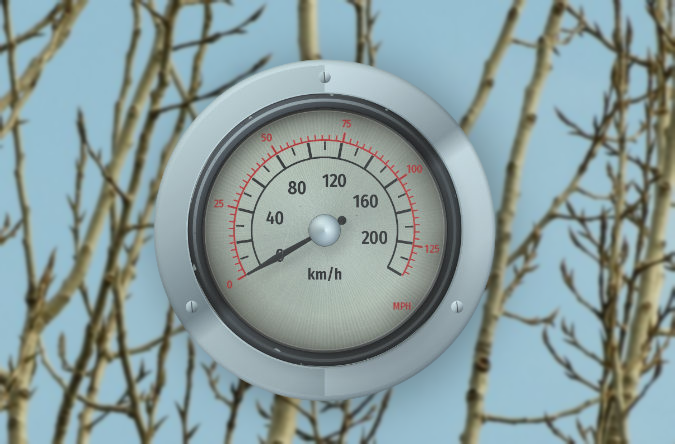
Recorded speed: 0 km/h
